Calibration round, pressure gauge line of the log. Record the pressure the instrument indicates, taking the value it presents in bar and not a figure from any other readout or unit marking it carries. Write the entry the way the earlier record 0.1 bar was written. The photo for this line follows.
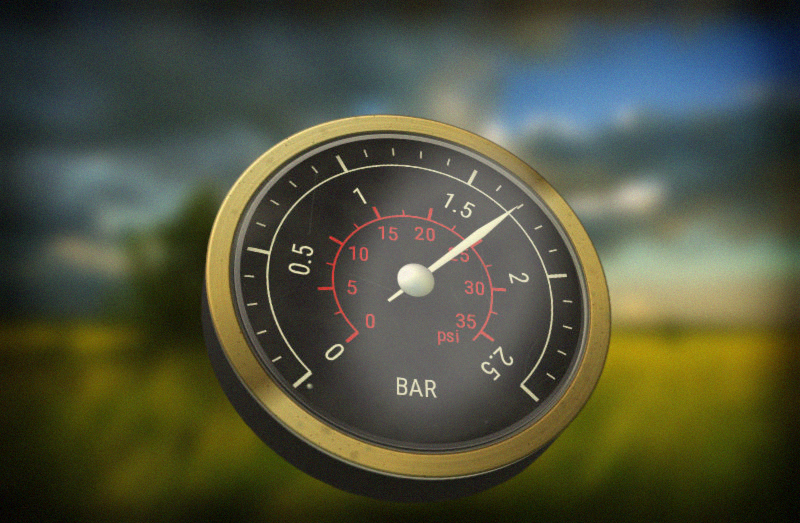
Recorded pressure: 1.7 bar
